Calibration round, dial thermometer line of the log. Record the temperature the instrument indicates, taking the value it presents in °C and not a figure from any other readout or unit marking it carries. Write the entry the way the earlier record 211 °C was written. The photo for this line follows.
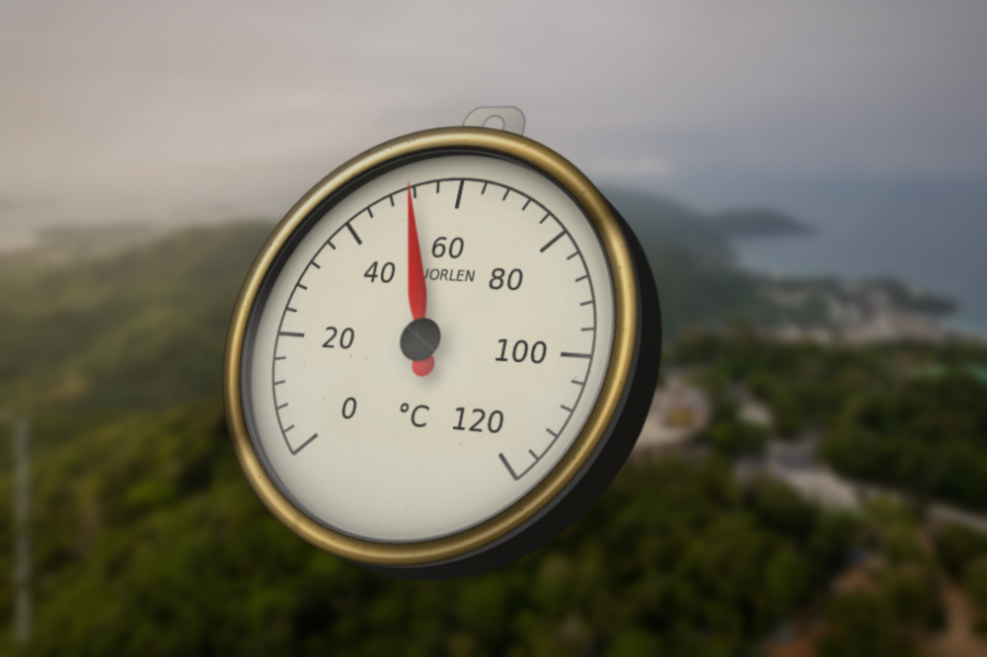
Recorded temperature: 52 °C
